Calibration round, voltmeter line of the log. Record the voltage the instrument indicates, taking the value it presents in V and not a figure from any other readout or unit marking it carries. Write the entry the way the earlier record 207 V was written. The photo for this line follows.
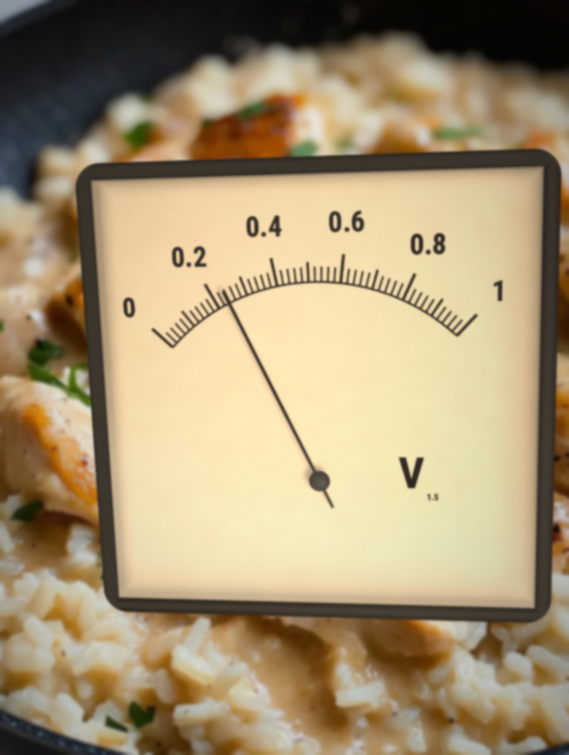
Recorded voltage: 0.24 V
